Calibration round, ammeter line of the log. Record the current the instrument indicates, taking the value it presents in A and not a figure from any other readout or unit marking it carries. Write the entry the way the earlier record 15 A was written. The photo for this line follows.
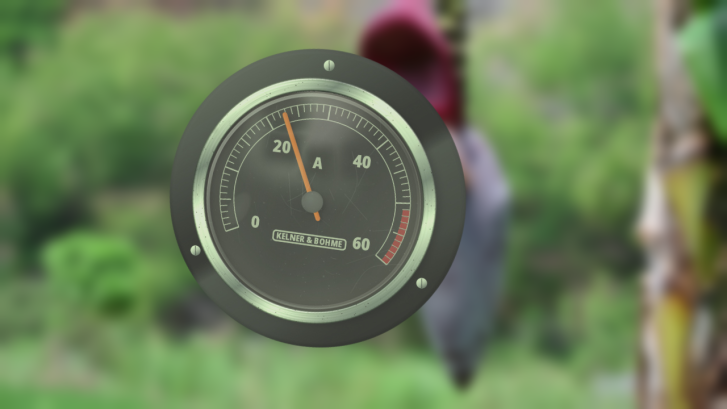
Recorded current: 23 A
